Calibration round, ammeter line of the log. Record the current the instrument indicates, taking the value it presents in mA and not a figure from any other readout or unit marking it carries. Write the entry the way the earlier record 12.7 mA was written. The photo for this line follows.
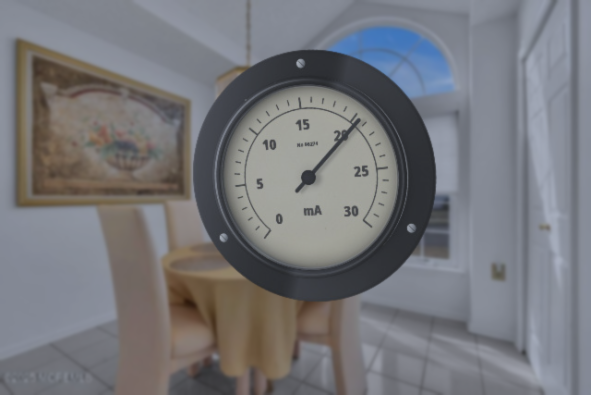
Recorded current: 20.5 mA
